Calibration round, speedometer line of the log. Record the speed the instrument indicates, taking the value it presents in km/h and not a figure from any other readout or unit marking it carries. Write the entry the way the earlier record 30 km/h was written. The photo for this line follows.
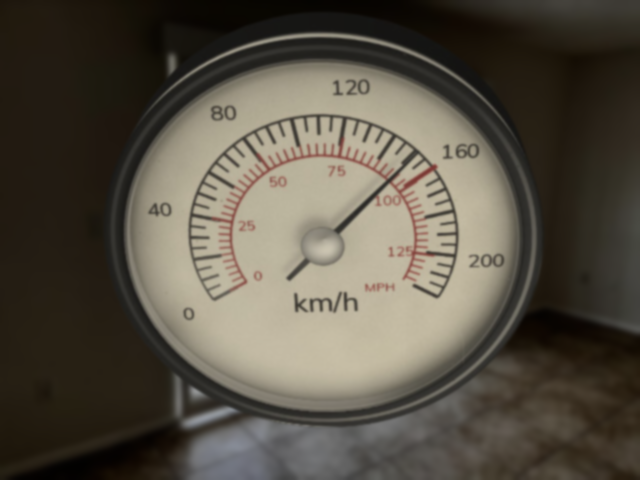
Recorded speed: 150 km/h
